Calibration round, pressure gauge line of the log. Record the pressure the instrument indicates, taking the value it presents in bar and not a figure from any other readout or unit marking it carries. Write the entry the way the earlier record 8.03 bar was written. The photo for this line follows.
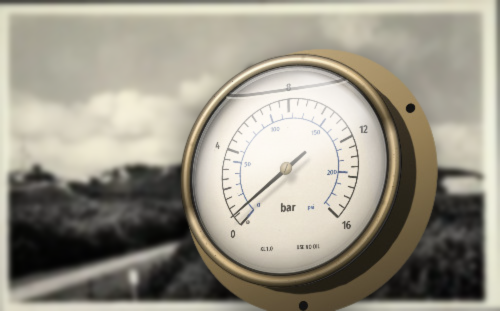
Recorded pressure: 0.5 bar
